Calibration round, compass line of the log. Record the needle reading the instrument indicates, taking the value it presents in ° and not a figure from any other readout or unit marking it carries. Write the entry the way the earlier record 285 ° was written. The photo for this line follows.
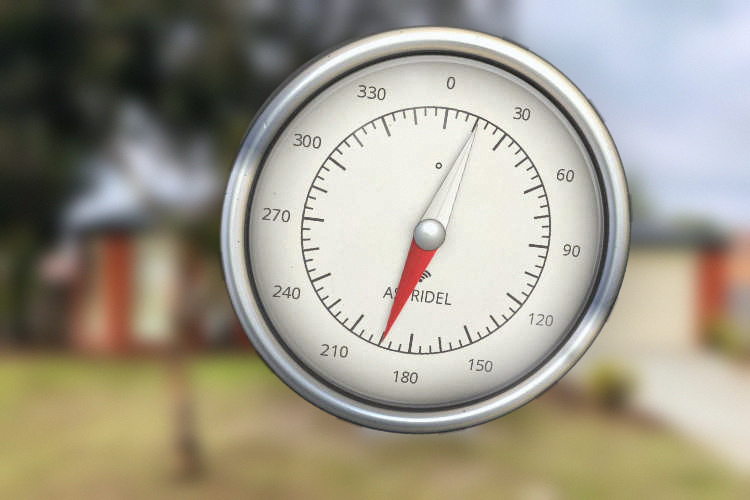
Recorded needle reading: 195 °
